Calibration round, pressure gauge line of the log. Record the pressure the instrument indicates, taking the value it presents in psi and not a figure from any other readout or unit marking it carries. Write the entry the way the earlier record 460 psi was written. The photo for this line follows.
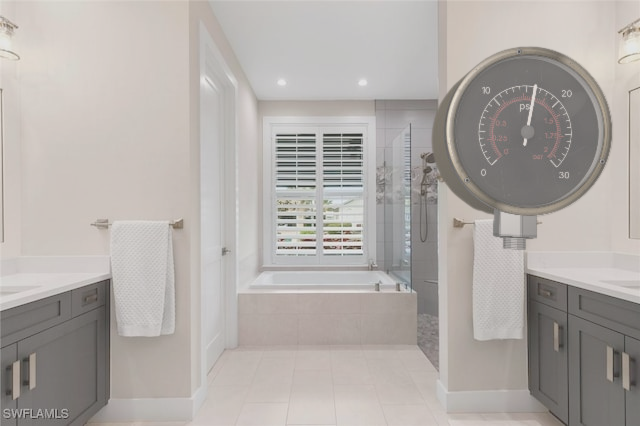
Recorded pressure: 16 psi
